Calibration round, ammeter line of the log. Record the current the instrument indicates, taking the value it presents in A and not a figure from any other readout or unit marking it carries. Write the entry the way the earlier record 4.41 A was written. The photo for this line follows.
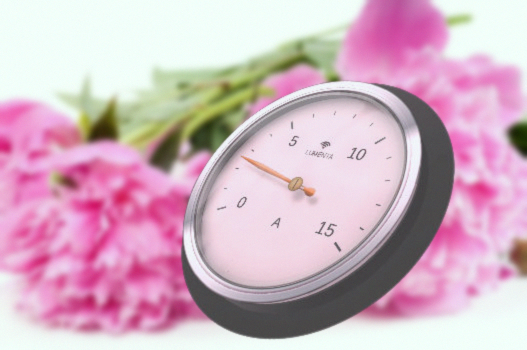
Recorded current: 2.5 A
